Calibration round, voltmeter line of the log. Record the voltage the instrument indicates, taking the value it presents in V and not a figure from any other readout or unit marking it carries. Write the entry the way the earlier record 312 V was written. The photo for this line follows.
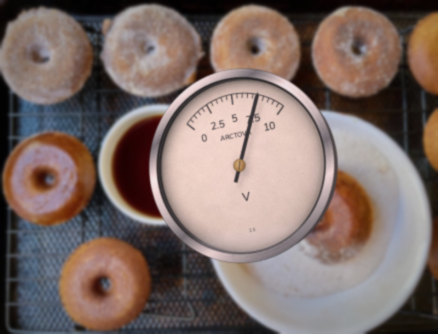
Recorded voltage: 7.5 V
